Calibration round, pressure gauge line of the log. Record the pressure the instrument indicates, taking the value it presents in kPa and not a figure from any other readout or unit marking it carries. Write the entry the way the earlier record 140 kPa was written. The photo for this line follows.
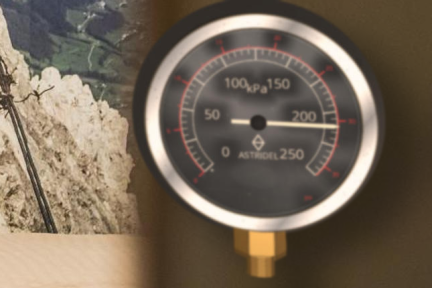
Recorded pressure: 210 kPa
